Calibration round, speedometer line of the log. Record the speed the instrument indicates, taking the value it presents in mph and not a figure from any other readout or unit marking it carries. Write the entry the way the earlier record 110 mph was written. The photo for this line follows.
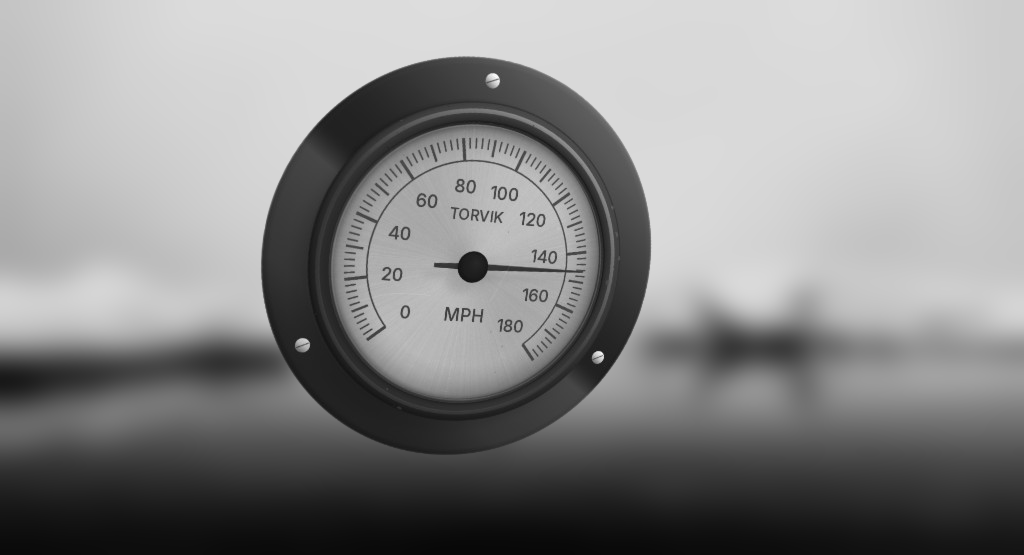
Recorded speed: 146 mph
